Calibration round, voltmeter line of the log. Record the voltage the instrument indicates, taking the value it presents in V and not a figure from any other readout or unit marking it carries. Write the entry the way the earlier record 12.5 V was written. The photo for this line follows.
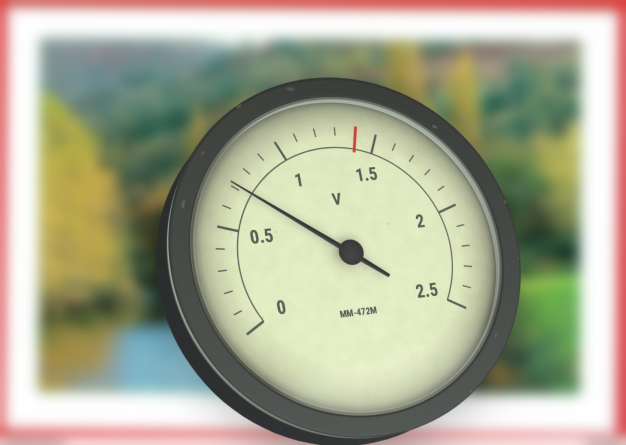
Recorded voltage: 0.7 V
